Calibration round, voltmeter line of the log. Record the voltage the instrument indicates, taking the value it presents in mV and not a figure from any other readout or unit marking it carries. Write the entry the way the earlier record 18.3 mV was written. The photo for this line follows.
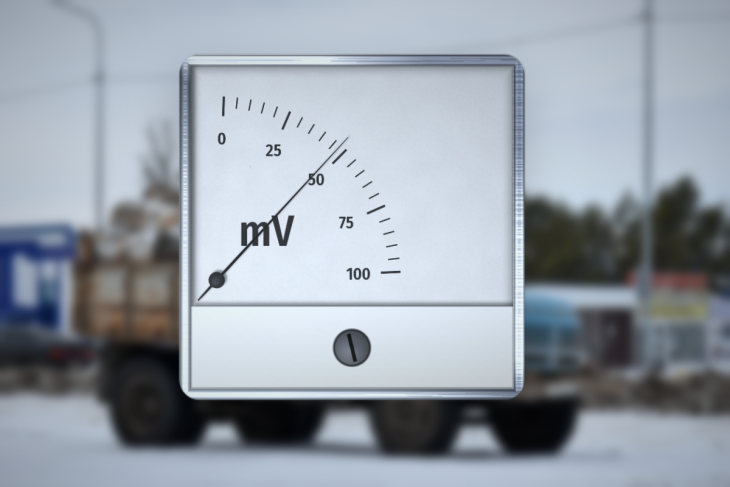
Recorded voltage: 47.5 mV
